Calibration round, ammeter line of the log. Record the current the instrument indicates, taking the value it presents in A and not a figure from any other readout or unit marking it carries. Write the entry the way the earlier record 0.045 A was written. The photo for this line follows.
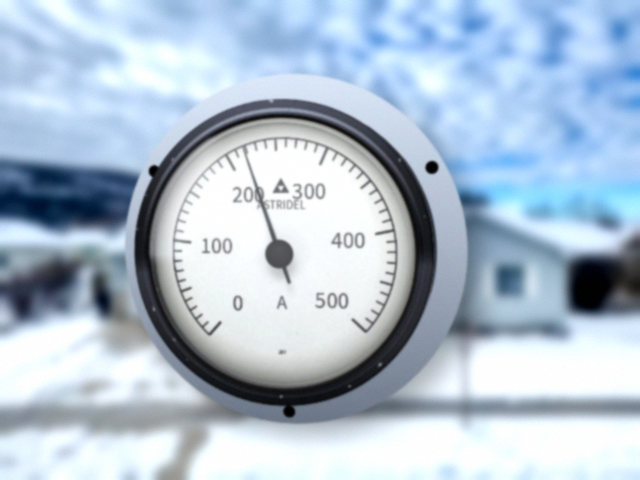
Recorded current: 220 A
